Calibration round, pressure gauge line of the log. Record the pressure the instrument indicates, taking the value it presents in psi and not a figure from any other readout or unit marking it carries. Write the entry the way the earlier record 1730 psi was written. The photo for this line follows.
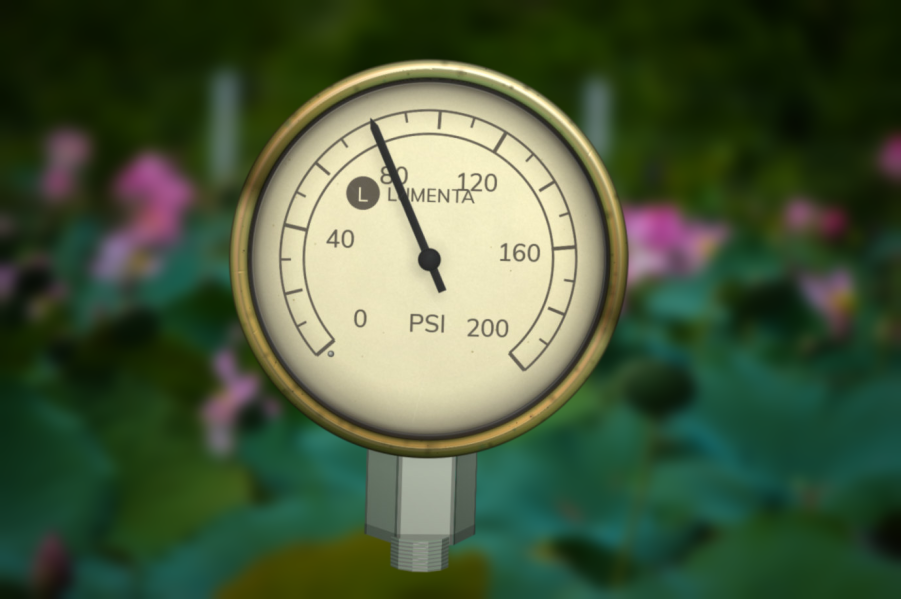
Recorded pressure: 80 psi
